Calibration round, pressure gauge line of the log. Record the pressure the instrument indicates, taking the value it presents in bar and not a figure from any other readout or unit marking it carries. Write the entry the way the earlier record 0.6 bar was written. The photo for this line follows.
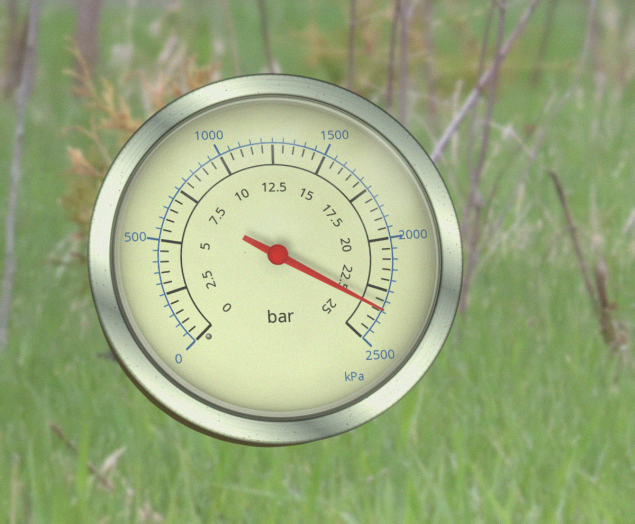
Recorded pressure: 23.5 bar
